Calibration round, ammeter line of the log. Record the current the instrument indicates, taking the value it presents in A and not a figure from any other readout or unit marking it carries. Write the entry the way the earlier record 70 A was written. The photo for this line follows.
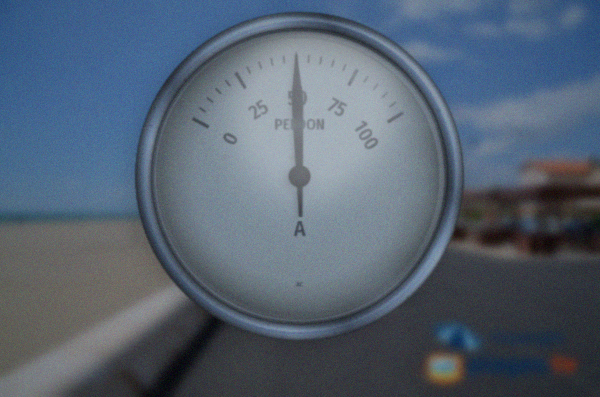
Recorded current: 50 A
